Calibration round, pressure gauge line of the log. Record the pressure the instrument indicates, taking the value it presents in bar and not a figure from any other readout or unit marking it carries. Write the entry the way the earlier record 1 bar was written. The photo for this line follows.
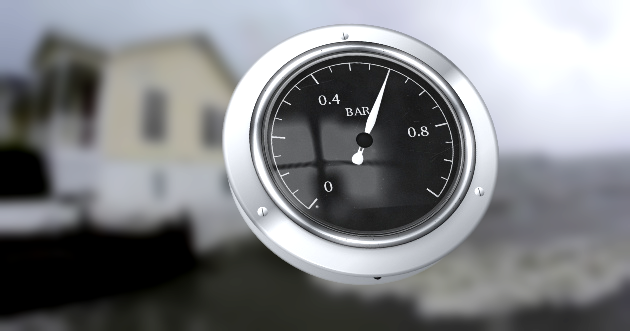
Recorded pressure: 0.6 bar
